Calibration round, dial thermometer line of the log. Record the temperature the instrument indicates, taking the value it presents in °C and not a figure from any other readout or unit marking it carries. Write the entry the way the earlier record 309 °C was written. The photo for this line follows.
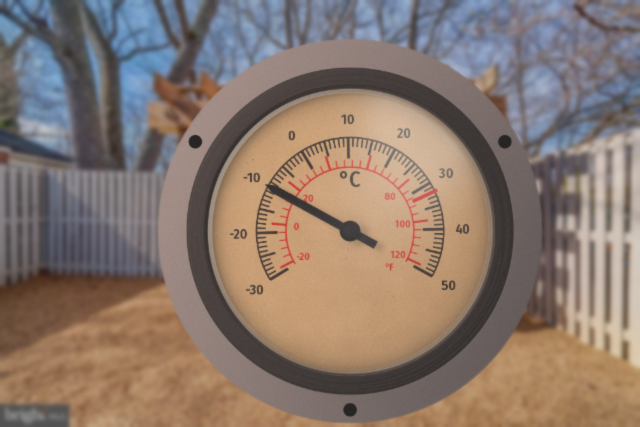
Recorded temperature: -10 °C
